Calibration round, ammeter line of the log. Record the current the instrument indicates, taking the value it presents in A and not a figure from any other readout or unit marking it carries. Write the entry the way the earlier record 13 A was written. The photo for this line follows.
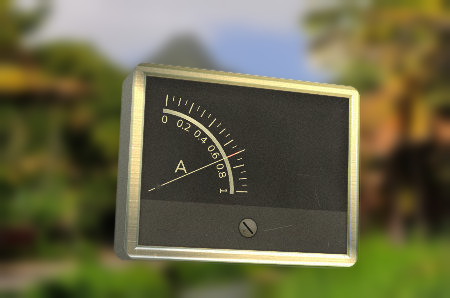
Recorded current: 0.7 A
